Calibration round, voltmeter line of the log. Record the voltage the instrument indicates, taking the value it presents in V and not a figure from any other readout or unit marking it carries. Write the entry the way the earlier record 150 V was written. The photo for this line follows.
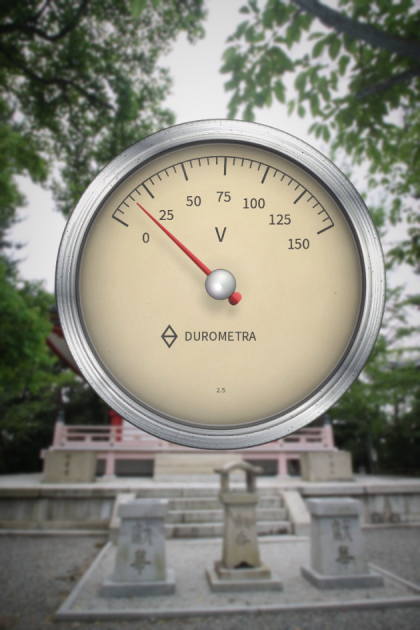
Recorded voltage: 15 V
